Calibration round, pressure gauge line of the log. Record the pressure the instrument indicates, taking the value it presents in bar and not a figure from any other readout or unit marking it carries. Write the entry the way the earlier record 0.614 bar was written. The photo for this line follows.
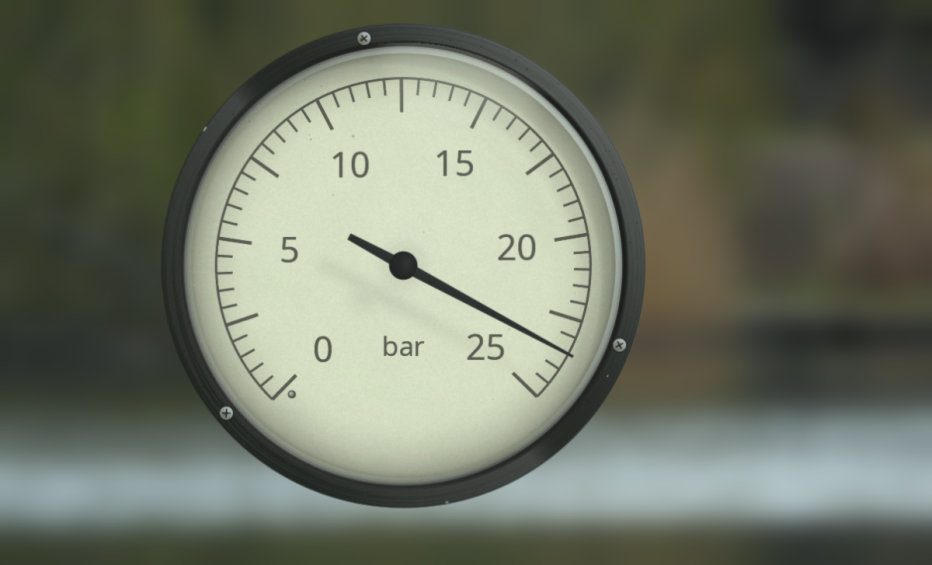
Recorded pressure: 23.5 bar
